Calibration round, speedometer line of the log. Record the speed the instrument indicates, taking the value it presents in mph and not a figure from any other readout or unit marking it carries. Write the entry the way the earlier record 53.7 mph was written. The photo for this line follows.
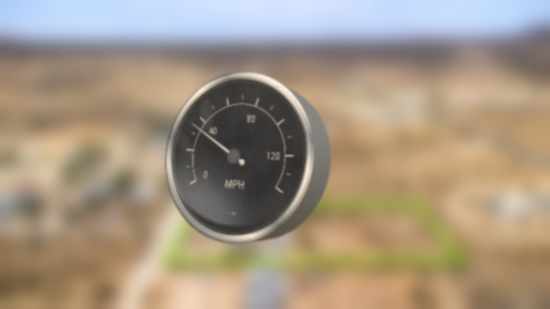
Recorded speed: 35 mph
